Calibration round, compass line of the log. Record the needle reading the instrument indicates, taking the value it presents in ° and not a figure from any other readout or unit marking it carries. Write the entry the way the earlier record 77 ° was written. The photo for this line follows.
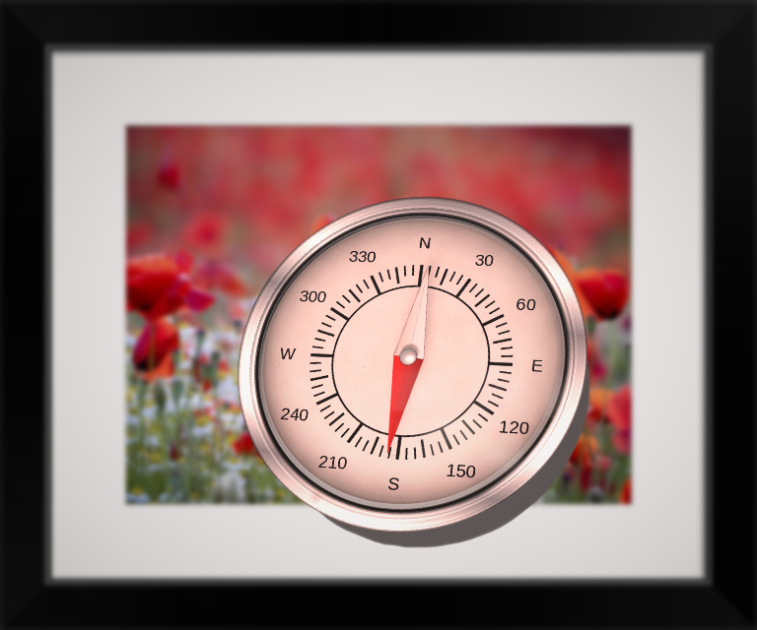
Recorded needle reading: 185 °
